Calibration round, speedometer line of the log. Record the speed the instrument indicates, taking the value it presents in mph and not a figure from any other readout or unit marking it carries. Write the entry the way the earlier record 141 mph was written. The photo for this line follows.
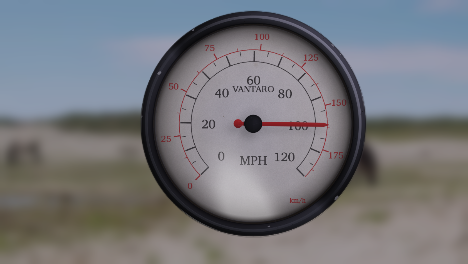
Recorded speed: 100 mph
